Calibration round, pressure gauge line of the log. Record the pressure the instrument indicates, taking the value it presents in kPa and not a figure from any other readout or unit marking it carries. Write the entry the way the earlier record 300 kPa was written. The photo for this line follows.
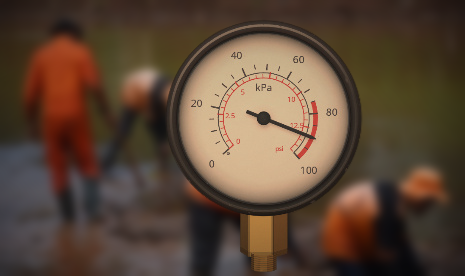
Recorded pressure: 90 kPa
